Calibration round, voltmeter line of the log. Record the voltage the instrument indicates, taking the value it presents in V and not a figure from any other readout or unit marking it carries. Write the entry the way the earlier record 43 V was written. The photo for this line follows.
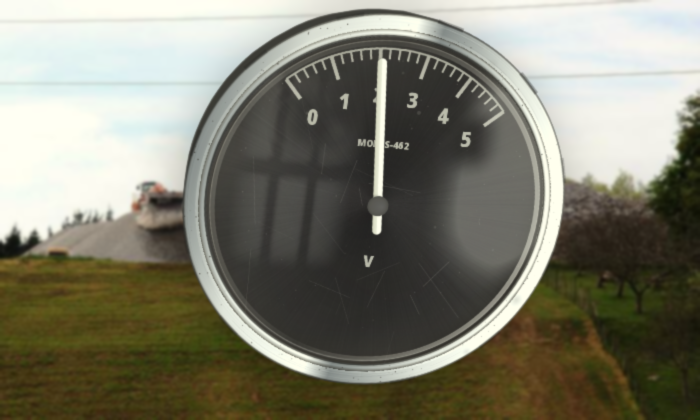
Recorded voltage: 2 V
